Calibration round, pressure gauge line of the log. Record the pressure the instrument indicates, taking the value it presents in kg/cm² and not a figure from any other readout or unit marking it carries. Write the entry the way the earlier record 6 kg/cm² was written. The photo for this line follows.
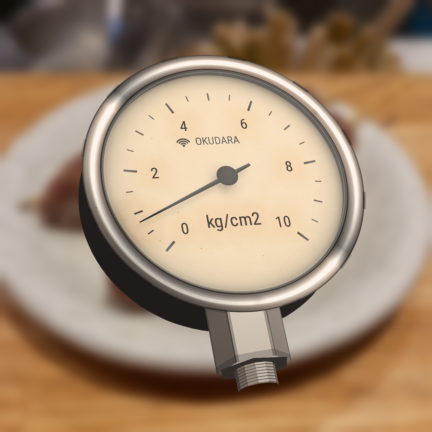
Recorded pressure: 0.75 kg/cm²
